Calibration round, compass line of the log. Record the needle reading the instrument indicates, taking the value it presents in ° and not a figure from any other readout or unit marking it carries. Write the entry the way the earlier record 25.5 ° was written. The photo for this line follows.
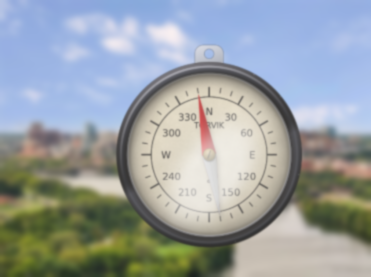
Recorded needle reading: 350 °
